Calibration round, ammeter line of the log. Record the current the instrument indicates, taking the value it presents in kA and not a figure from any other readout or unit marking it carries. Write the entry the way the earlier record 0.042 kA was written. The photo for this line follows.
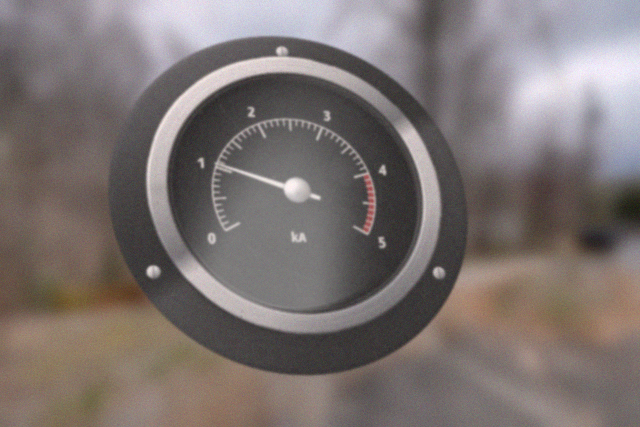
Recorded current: 1 kA
